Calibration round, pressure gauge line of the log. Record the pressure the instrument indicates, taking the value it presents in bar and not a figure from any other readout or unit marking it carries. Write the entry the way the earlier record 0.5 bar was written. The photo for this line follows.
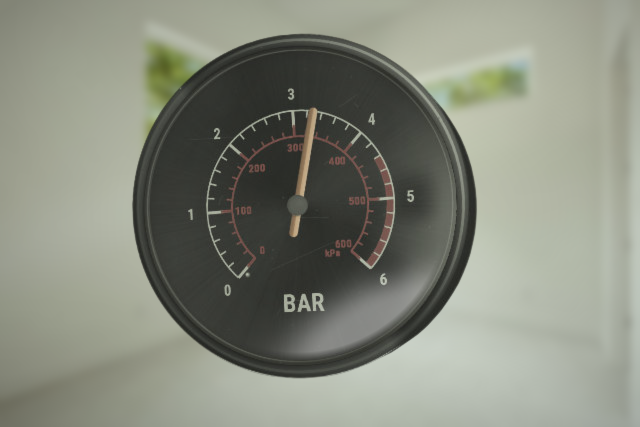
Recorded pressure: 3.3 bar
